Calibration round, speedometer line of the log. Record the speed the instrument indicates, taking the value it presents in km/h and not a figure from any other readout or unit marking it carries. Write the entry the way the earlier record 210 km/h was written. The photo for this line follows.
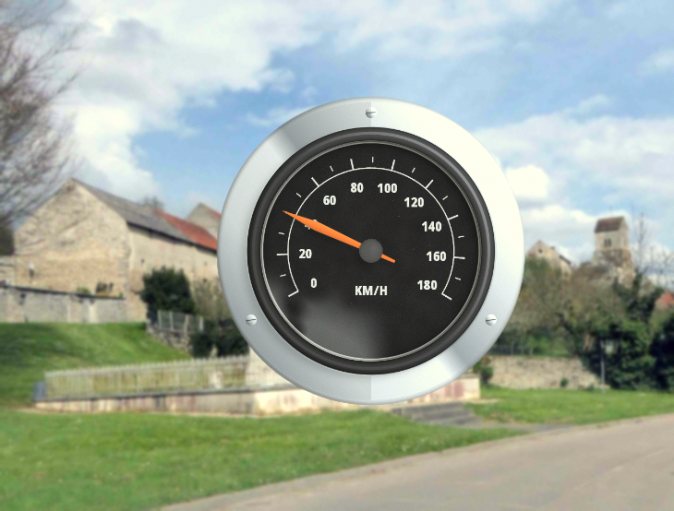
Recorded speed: 40 km/h
